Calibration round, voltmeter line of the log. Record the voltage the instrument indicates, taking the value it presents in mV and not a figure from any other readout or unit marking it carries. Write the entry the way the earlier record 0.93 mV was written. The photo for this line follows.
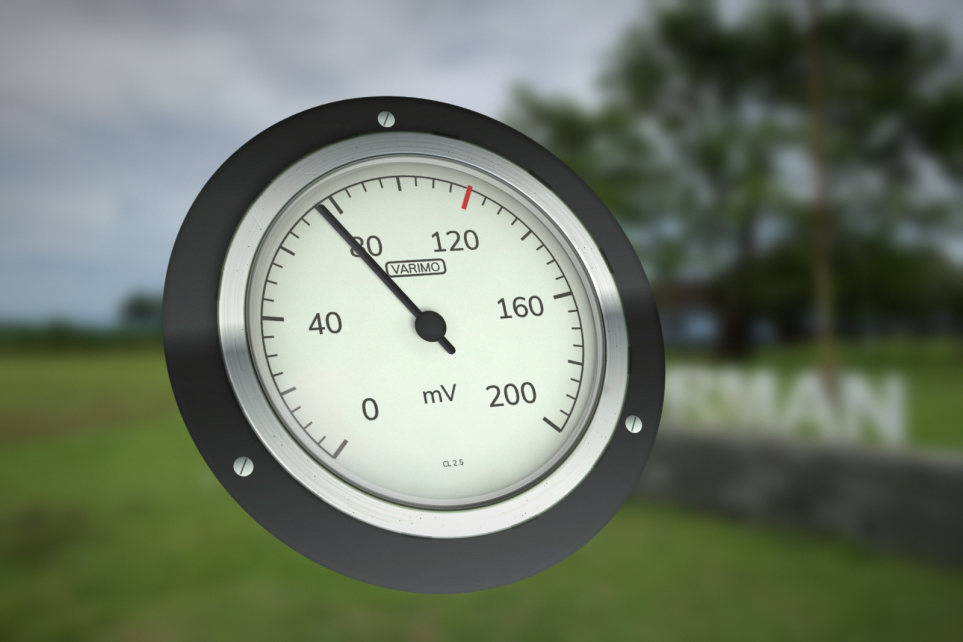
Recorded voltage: 75 mV
